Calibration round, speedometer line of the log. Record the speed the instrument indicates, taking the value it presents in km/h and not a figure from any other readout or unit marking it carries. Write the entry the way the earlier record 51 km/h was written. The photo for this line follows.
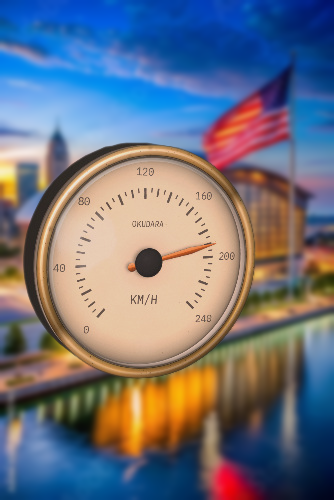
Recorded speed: 190 km/h
